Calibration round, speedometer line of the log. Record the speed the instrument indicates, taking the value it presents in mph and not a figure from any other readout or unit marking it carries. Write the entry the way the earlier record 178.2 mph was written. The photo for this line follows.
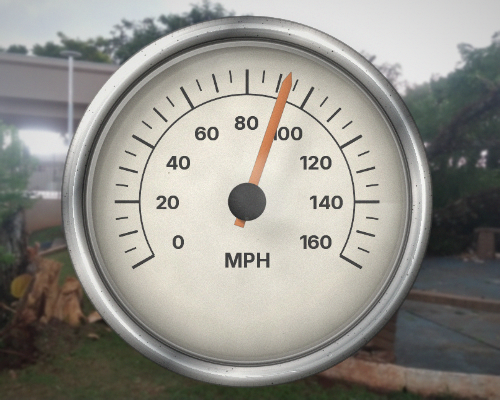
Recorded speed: 92.5 mph
